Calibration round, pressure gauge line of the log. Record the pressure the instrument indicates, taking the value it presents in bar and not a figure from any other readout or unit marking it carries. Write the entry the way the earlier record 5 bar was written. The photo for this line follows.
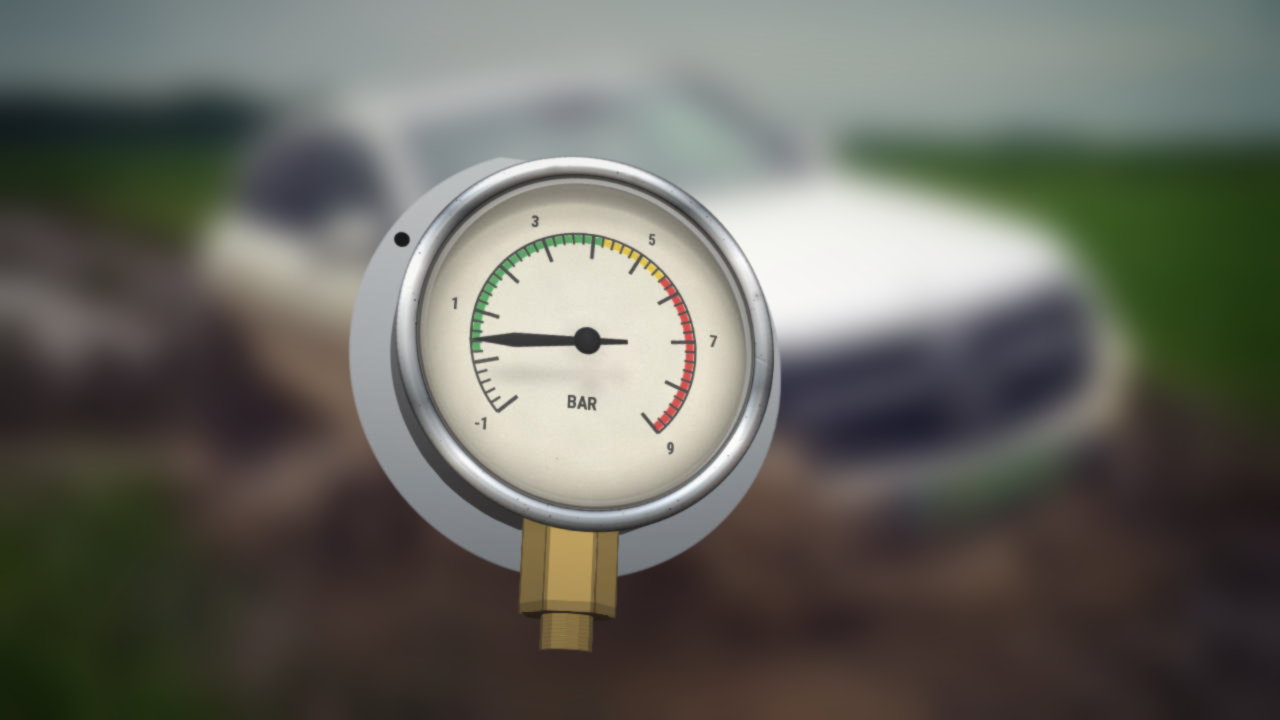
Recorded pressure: 0.4 bar
